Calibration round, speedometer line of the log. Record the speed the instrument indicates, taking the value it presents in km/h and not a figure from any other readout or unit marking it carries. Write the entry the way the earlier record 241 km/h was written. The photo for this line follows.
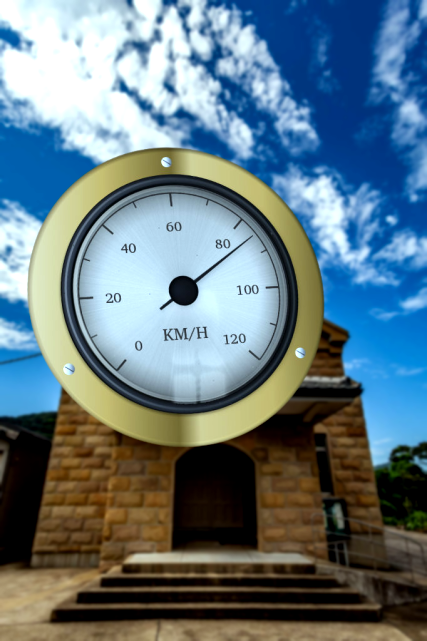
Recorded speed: 85 km/h
